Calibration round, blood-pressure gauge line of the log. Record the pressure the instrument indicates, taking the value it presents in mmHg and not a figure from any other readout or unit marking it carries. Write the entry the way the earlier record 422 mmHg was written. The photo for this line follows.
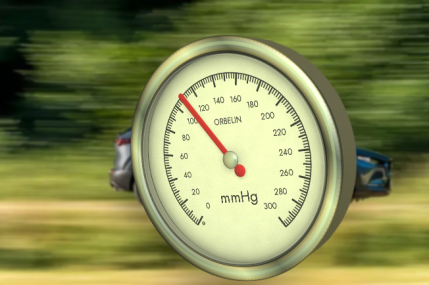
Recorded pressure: 110 mmHg
